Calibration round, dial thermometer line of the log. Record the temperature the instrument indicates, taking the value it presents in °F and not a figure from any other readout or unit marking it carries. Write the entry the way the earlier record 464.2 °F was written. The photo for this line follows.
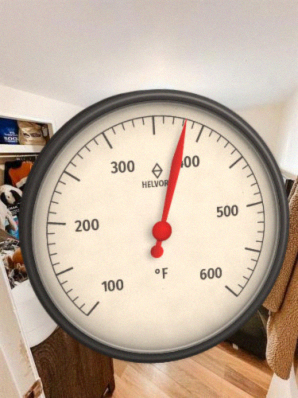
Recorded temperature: 380 °F
